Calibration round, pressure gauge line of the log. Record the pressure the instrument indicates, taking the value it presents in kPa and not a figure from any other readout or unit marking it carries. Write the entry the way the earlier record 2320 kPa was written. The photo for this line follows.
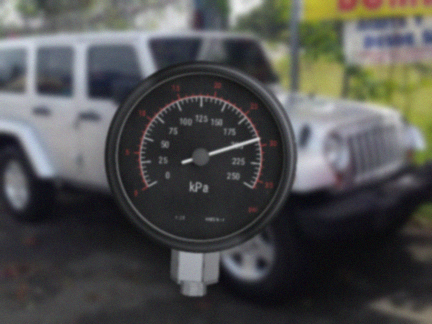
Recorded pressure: 200 kPa
